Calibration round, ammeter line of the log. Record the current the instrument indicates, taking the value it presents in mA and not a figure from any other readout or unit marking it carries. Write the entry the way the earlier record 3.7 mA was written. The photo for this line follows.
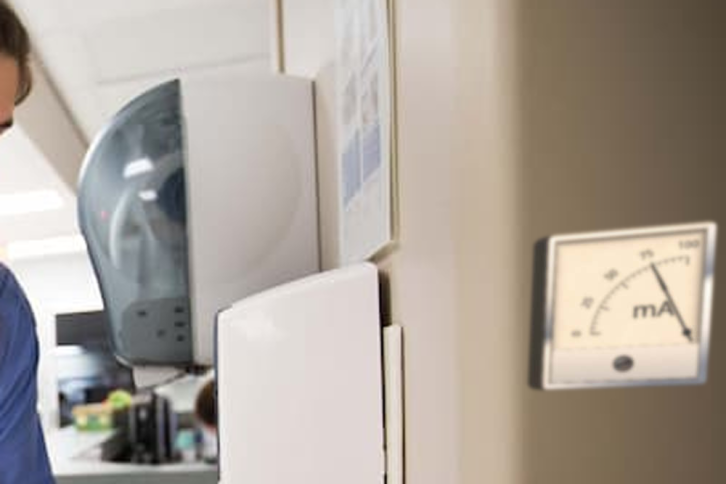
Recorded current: 75 mA
